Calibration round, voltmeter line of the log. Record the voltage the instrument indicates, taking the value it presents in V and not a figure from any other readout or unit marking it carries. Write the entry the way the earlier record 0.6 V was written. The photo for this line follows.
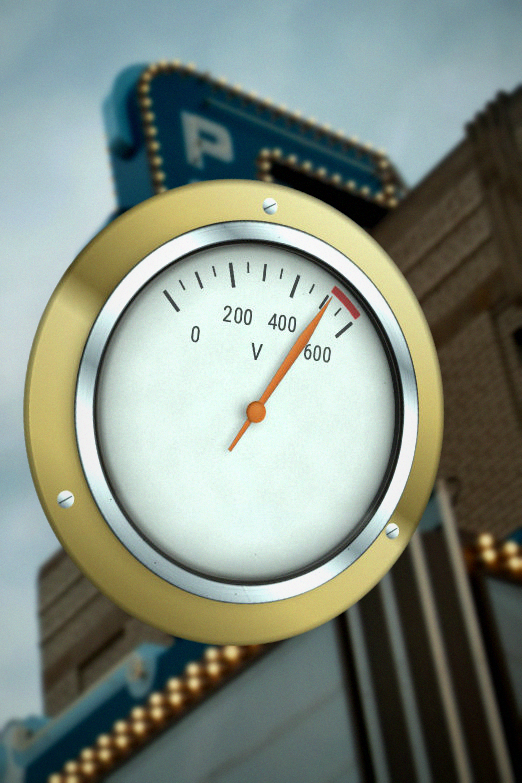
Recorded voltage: 500 V
